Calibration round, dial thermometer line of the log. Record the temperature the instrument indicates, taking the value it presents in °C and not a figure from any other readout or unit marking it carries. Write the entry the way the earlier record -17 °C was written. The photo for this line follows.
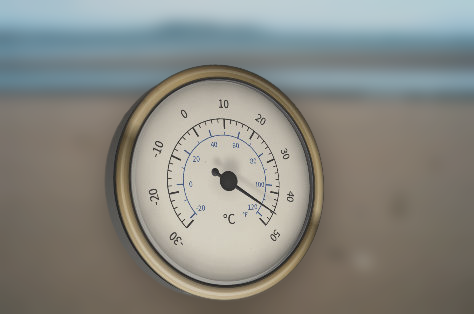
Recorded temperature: 46 °C
